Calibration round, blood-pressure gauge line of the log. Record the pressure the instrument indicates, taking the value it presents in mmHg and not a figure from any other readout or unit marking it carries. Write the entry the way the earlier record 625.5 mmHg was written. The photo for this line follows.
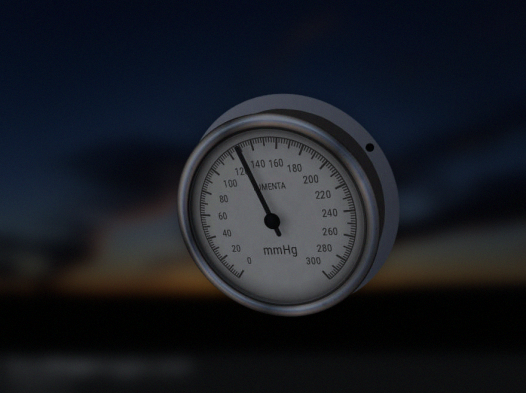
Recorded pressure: 130 mmHg
